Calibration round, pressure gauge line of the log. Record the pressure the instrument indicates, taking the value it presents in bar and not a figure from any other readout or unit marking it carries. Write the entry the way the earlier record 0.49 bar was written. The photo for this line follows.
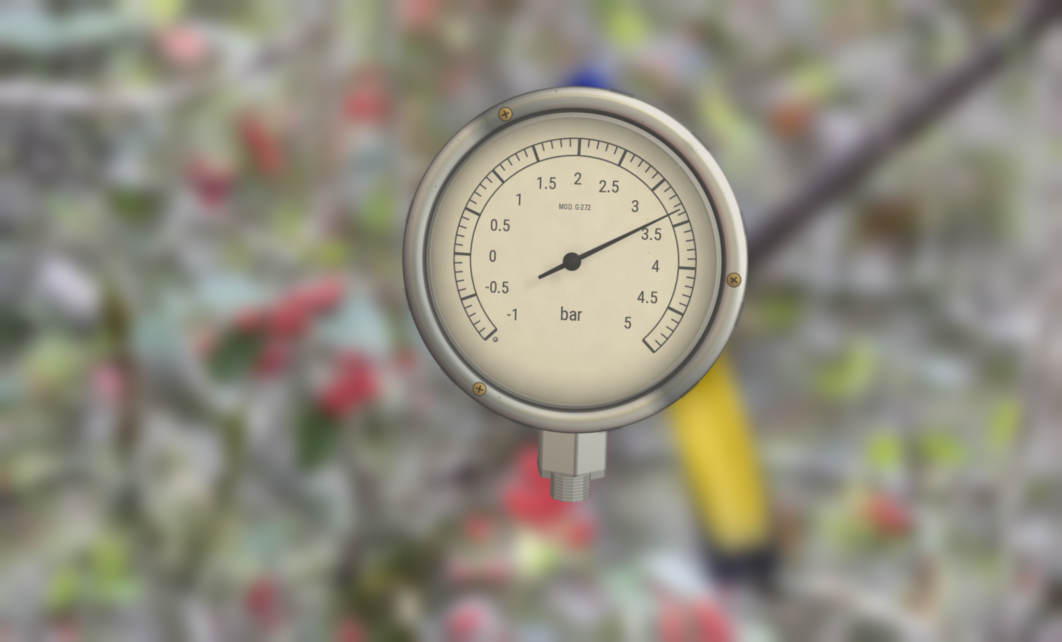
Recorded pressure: 3.35 bar
